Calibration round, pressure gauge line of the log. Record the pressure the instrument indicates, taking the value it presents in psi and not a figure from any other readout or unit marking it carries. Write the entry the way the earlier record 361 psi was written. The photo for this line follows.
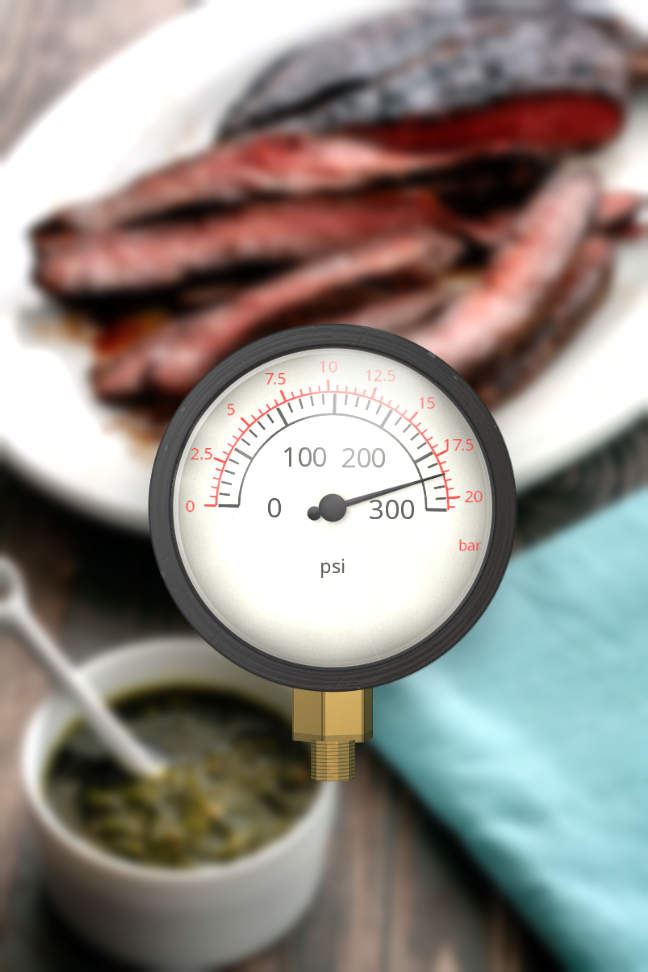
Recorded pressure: 270 psi
